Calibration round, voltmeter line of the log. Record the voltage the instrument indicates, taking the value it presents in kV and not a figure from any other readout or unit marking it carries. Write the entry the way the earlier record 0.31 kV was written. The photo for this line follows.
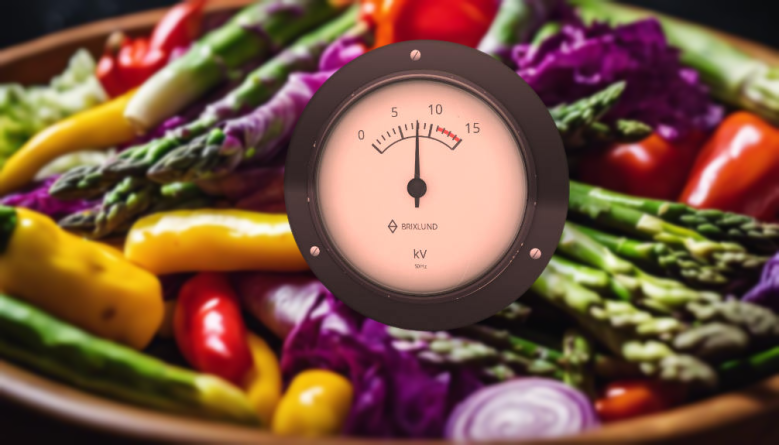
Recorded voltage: 8 kV
